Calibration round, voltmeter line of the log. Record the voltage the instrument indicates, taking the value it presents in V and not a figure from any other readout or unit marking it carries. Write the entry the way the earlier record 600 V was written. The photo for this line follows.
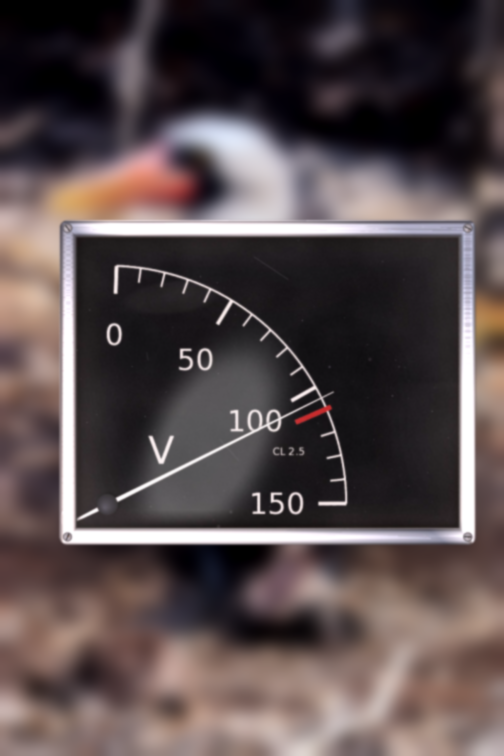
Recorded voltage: 105 V
